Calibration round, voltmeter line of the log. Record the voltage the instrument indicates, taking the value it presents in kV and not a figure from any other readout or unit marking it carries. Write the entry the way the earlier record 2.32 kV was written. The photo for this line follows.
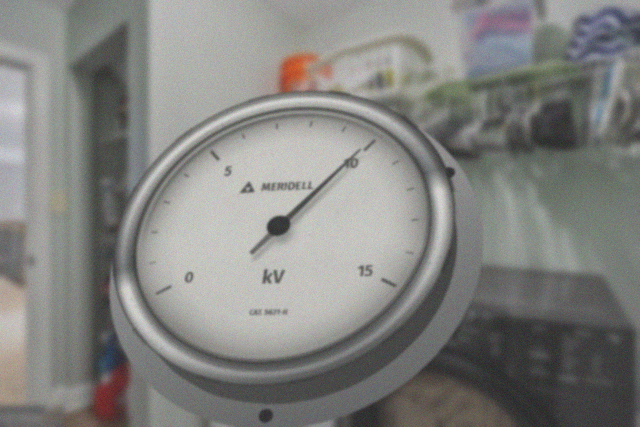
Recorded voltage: 10 kV
